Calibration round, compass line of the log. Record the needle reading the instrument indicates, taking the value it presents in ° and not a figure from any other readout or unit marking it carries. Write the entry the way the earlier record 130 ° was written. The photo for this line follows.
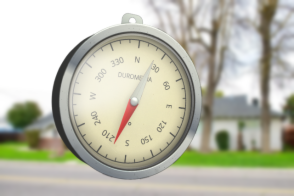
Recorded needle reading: 200 °
